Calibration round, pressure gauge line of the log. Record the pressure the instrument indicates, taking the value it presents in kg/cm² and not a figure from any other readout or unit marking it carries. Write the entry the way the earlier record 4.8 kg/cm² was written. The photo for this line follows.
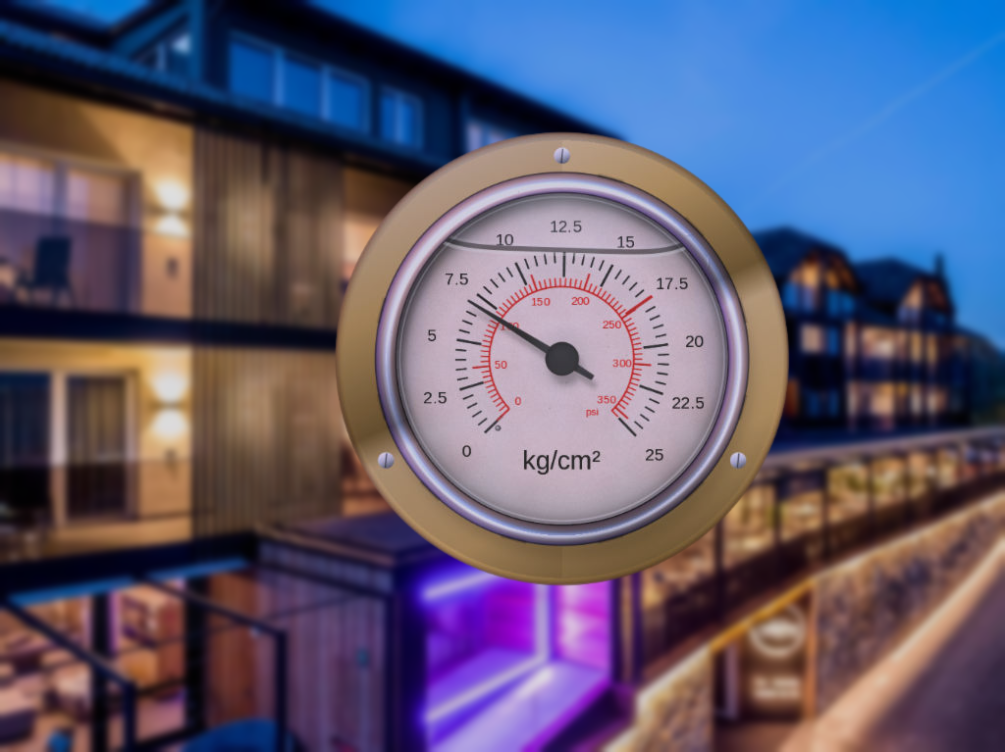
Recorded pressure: 7 kg/cm²
